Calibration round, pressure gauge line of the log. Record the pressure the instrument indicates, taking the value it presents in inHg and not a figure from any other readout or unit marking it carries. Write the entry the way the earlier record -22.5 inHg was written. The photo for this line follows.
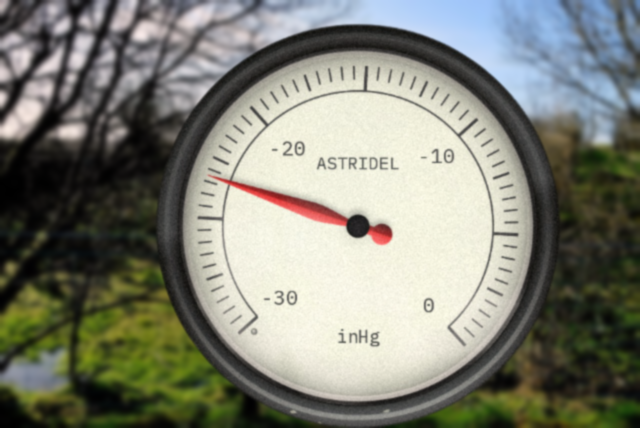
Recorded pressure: -23.25 inHg
